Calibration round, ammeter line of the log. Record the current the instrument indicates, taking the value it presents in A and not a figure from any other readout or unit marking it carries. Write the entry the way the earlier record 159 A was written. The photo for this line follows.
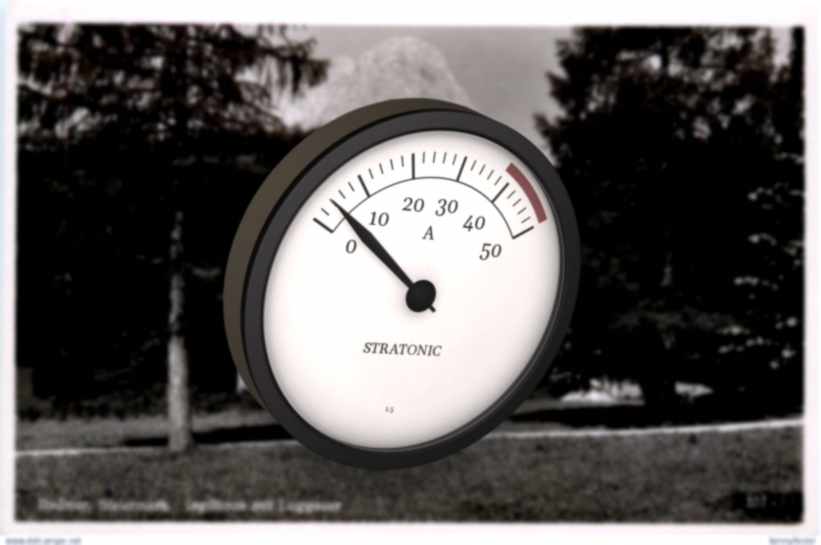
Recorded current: 4 A
